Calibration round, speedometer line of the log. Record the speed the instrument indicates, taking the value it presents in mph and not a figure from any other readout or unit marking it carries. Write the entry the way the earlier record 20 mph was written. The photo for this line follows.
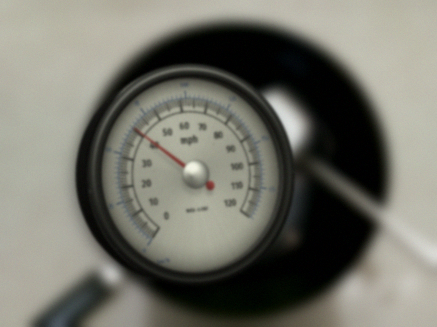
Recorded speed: 40 mph
